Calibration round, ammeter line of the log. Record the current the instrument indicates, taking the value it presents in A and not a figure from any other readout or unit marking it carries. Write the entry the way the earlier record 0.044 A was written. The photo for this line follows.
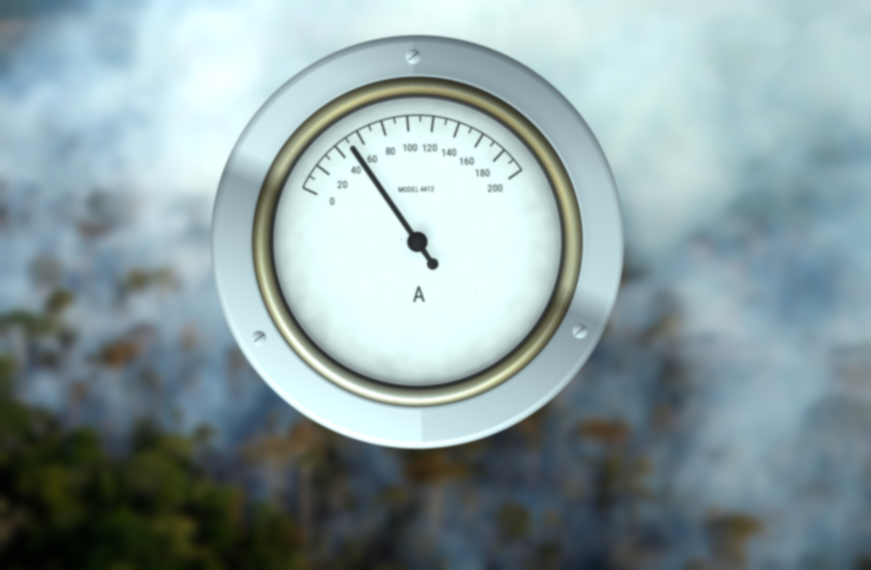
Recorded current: 50 A
